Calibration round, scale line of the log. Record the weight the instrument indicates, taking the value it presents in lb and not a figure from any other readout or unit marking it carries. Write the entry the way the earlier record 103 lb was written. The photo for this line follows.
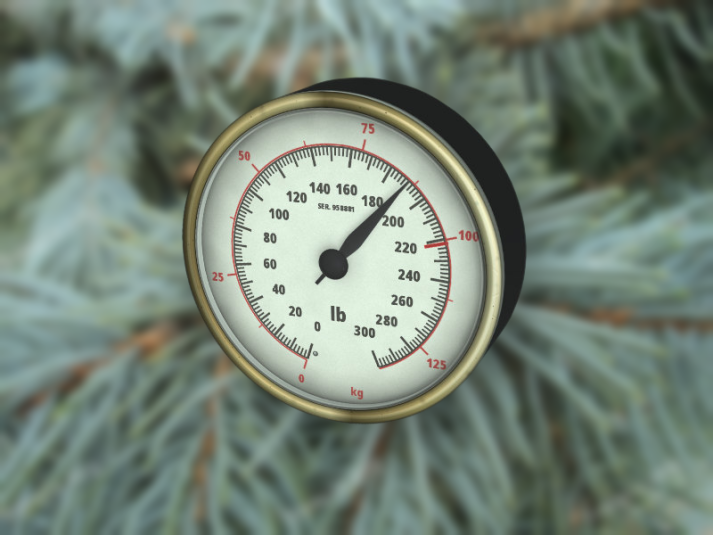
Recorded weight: 190 lb
